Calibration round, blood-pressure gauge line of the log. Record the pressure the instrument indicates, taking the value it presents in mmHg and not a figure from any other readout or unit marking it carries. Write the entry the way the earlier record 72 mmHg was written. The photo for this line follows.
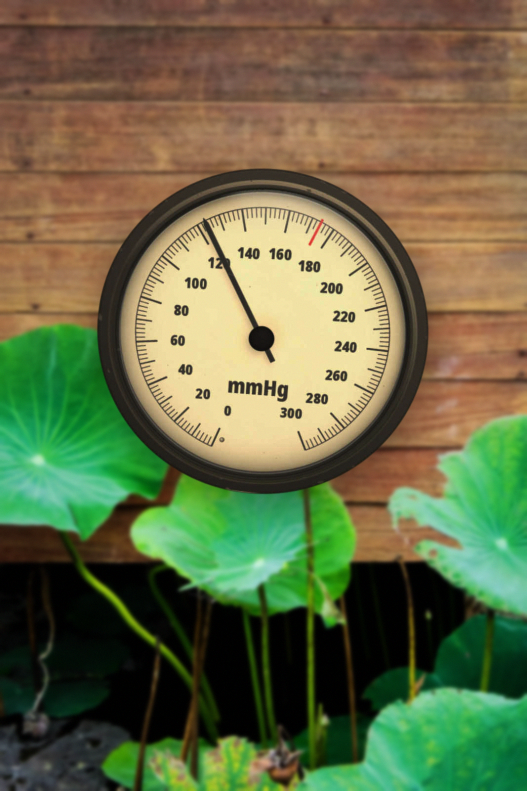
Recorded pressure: 124 mmHg
